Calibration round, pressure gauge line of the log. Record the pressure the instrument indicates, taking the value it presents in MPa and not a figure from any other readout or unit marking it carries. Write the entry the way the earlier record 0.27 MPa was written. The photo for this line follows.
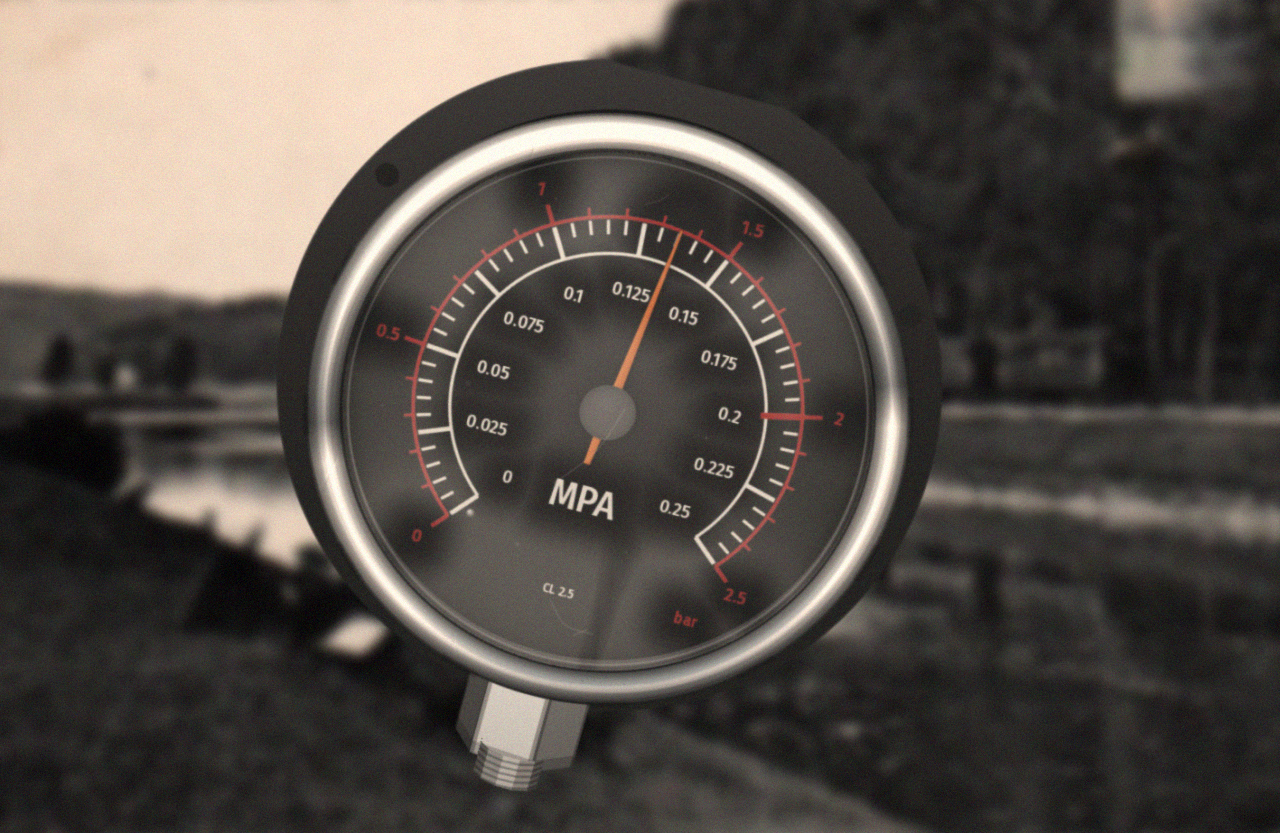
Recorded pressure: 0.135 MPa
